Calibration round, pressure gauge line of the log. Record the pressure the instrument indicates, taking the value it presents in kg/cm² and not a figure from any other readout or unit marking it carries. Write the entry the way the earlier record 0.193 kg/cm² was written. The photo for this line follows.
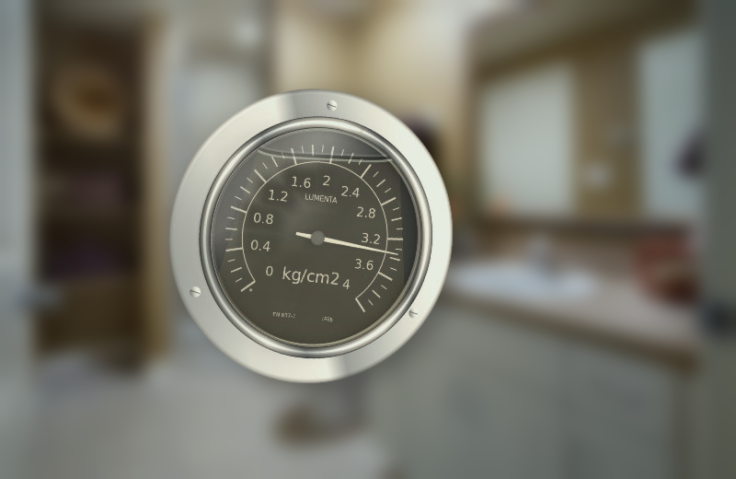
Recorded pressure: 3.35 kg/cm²
